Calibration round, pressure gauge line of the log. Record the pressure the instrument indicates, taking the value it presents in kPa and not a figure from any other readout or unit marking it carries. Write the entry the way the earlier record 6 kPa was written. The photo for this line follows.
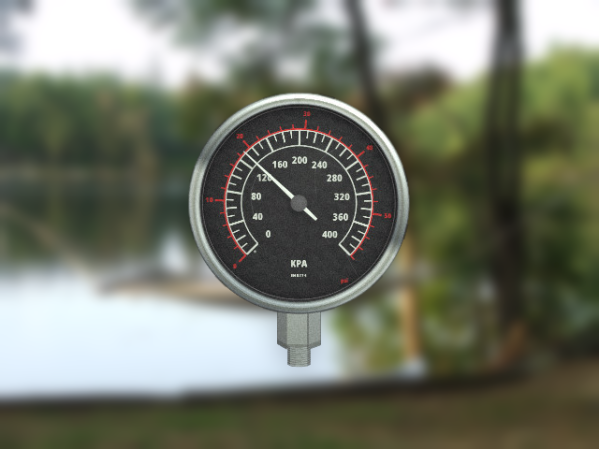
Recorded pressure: 130 kPa
